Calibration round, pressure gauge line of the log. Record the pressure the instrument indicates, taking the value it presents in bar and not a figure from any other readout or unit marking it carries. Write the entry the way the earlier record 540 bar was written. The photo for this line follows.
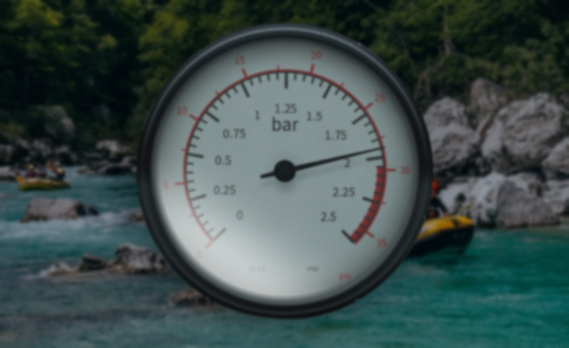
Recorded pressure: 1.95 bar
